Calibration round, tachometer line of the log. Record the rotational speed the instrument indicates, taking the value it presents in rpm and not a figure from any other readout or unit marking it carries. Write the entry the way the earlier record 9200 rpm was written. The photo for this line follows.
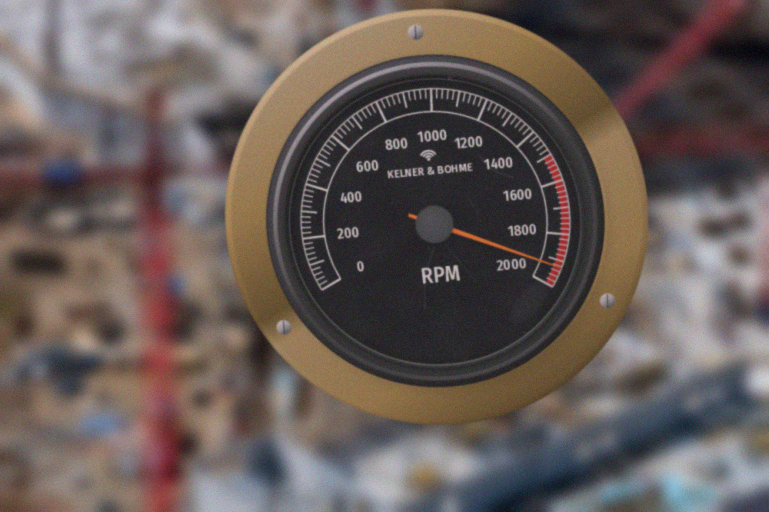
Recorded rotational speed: 1920 rpm
